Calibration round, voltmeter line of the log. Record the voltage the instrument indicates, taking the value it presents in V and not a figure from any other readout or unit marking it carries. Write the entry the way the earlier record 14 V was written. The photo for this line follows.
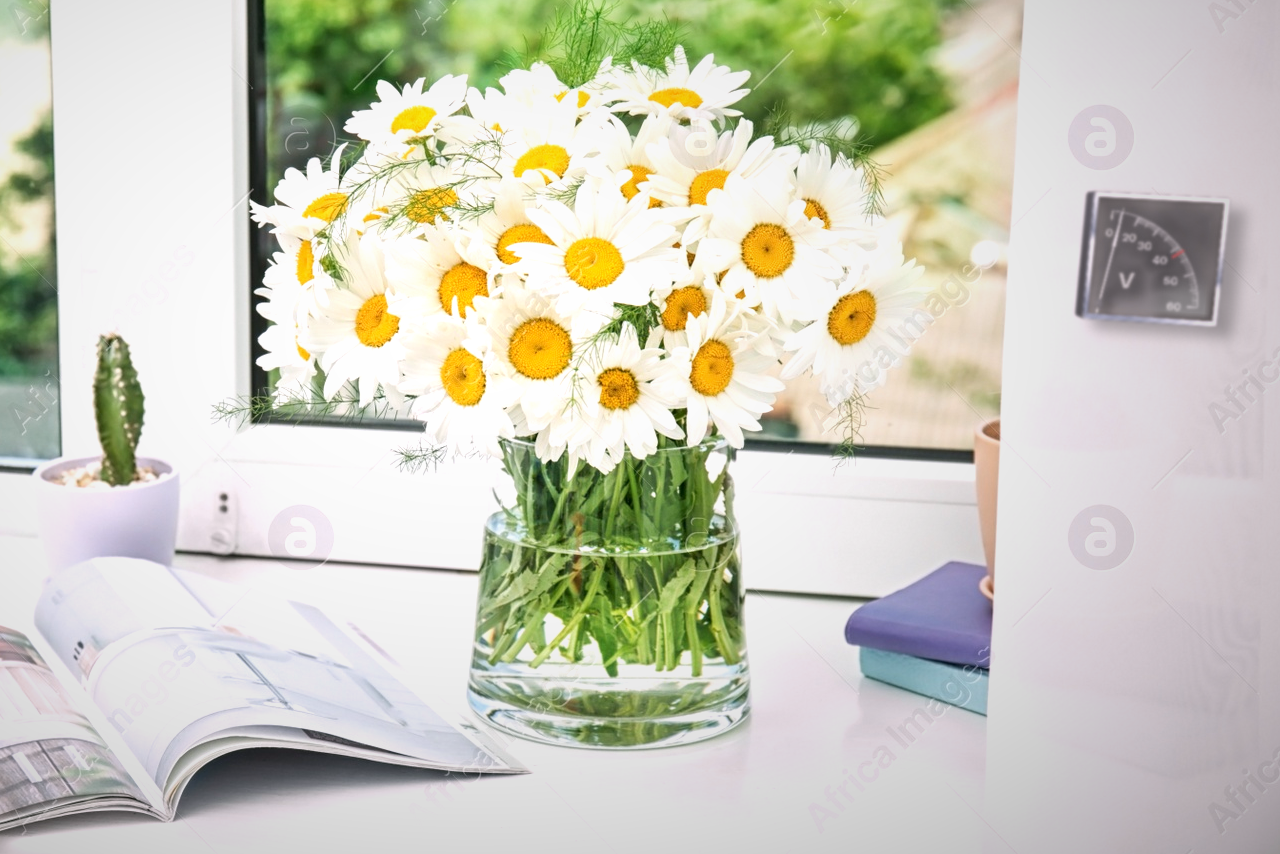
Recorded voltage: 10 V
